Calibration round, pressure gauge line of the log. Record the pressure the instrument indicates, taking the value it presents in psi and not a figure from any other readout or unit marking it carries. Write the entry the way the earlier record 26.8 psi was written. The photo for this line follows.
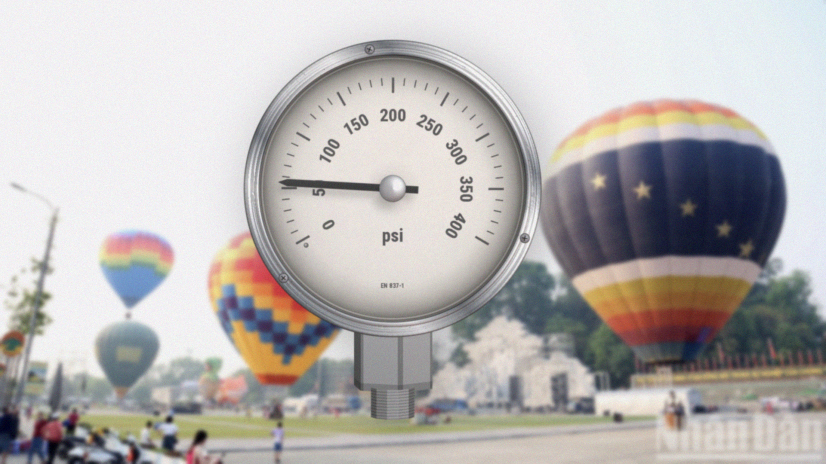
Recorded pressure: 55 psi
